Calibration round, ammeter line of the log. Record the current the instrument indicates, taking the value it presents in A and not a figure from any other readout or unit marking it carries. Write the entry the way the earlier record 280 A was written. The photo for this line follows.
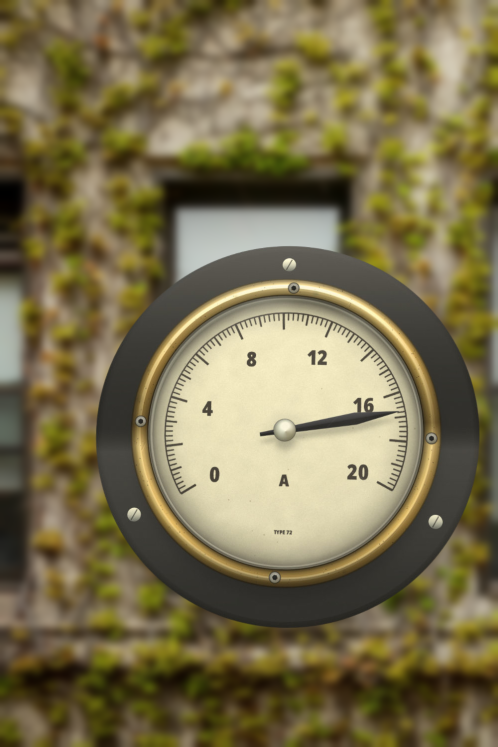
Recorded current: 16.8 A
